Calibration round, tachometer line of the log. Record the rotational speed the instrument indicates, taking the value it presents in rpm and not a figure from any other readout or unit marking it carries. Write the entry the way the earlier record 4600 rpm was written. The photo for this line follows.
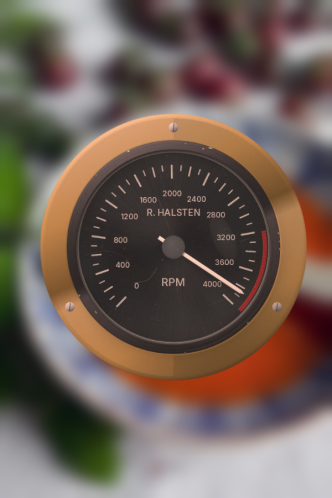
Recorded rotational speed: 3850 rpm
